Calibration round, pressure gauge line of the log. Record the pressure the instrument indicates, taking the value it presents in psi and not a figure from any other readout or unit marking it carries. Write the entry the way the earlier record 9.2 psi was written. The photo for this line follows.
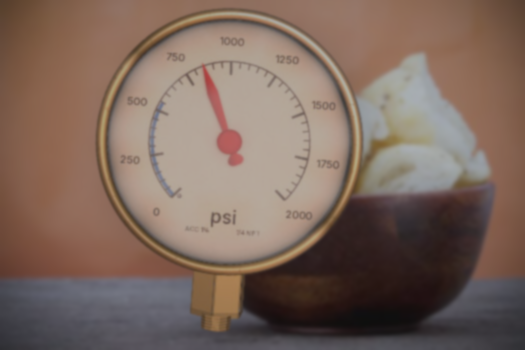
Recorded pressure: 850 psi
